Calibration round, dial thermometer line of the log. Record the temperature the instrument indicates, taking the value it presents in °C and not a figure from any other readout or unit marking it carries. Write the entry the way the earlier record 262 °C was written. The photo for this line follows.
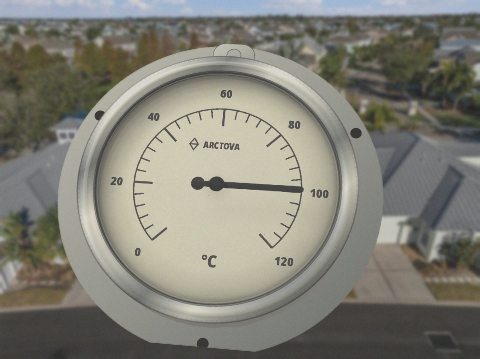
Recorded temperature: 100 °C
